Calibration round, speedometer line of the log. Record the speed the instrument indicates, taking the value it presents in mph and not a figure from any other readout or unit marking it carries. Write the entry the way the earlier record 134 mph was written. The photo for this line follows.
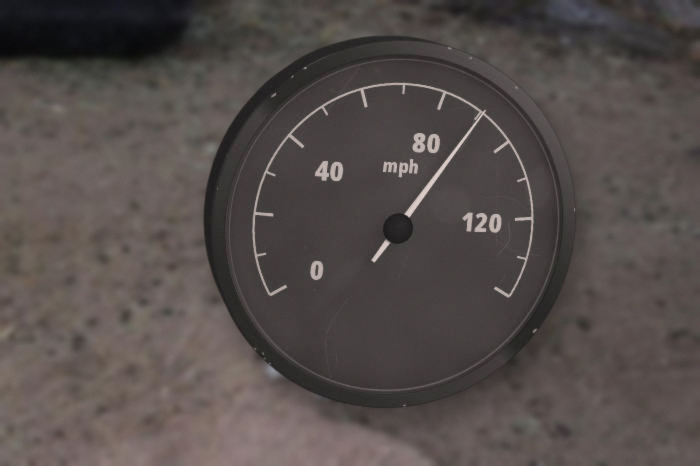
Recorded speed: 90 mph
